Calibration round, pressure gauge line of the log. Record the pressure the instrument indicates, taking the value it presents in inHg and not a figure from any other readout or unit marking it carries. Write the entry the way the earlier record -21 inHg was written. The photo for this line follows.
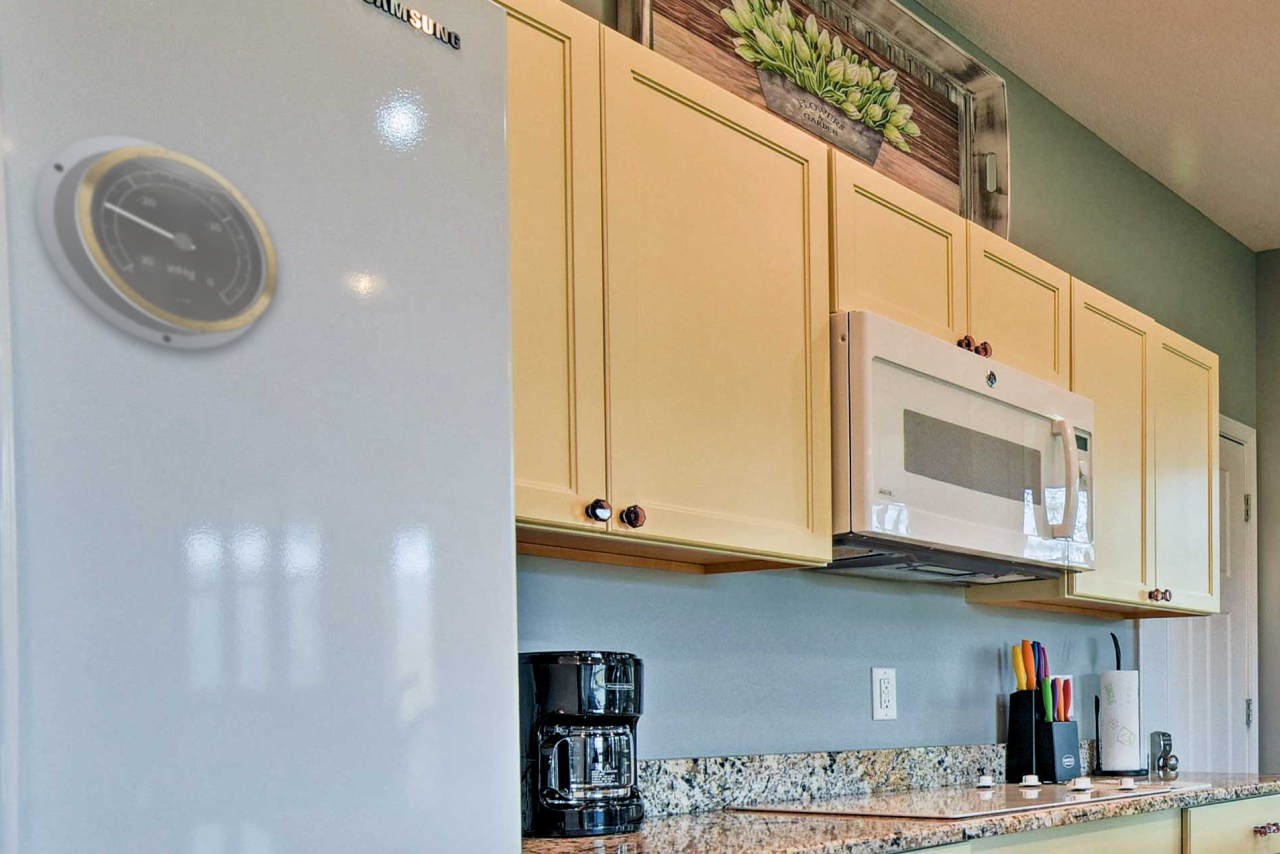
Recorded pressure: -24 inHg
